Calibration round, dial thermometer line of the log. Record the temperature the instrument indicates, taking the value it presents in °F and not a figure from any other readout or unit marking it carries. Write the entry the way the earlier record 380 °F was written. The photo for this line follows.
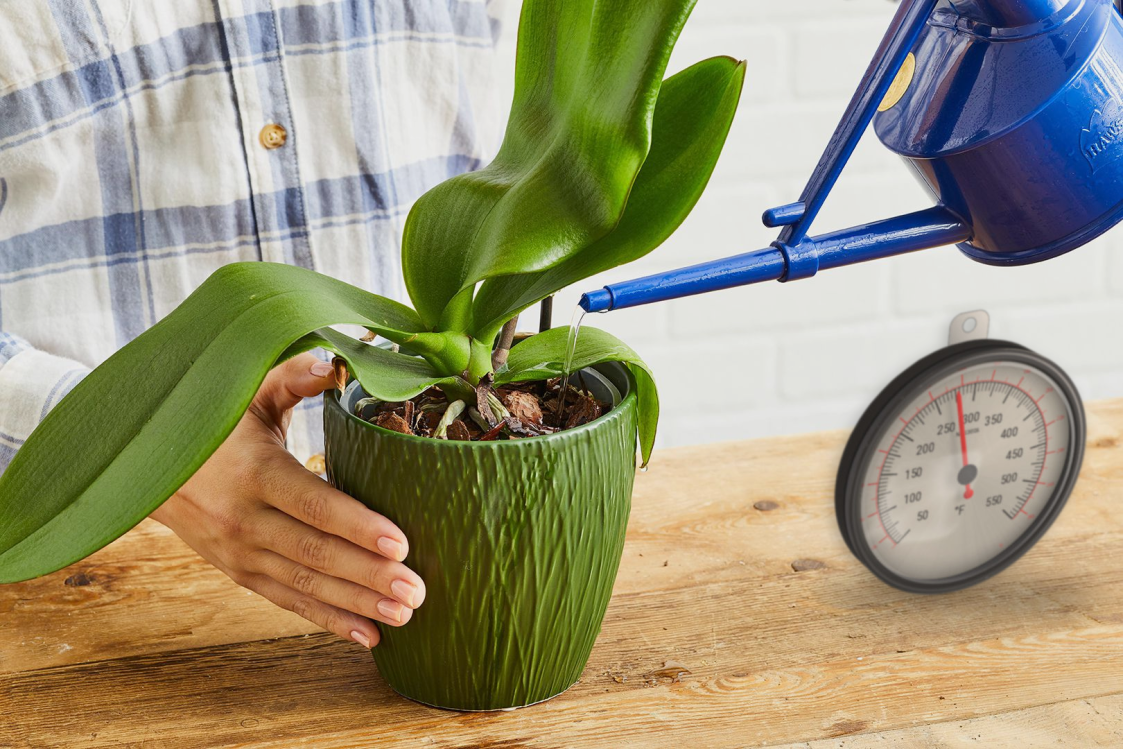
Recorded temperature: 275 °F
